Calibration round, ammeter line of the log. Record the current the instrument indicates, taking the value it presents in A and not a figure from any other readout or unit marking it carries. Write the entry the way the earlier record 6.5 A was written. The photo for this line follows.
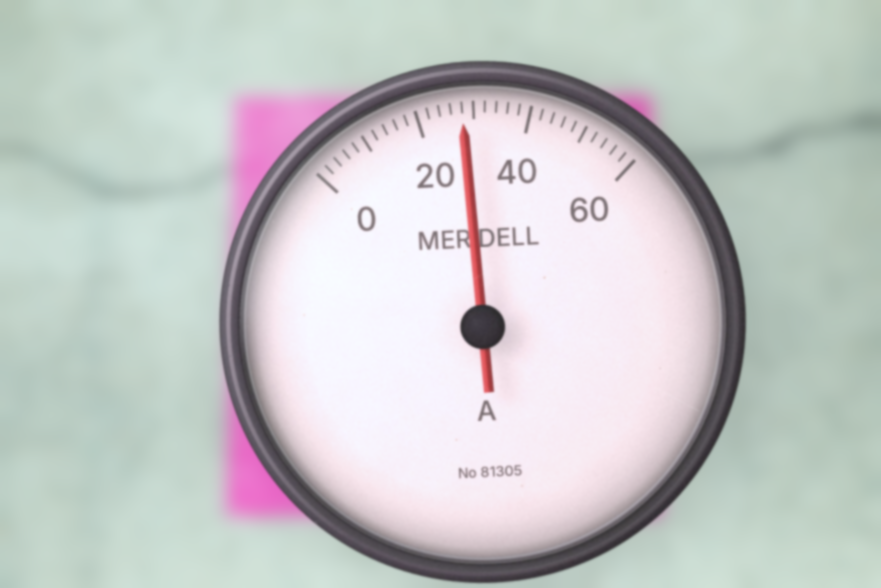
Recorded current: 28 A
